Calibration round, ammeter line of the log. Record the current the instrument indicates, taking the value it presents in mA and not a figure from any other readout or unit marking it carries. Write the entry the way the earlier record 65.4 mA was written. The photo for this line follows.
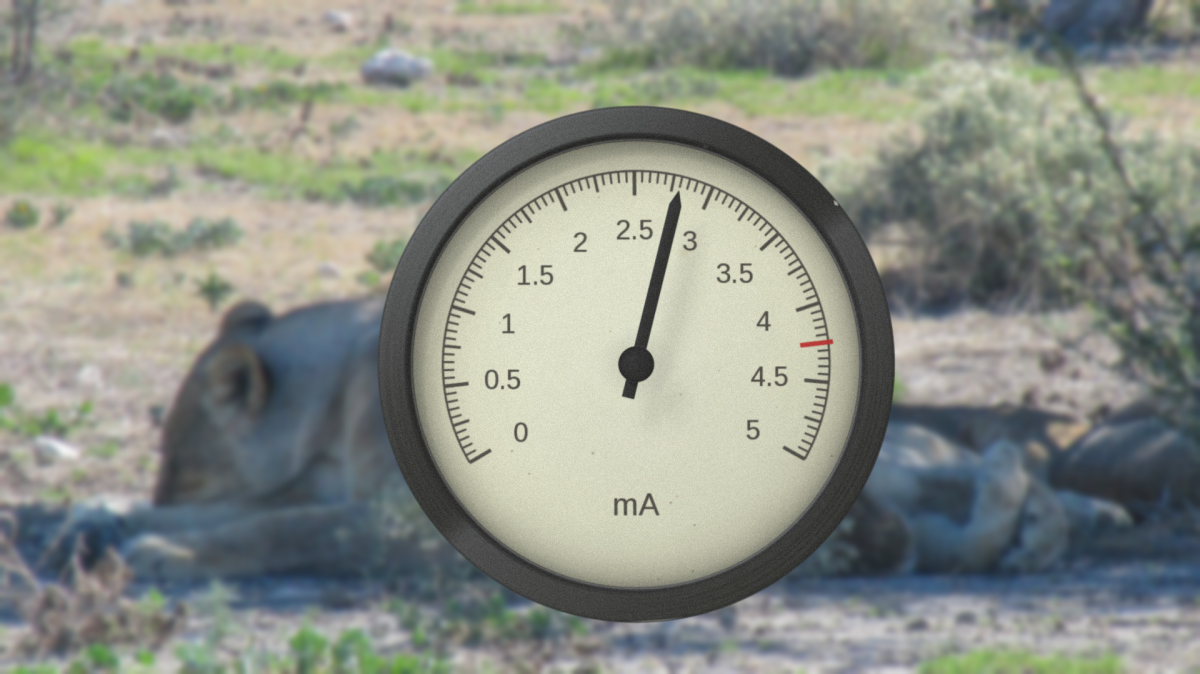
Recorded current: 2.8 mA
